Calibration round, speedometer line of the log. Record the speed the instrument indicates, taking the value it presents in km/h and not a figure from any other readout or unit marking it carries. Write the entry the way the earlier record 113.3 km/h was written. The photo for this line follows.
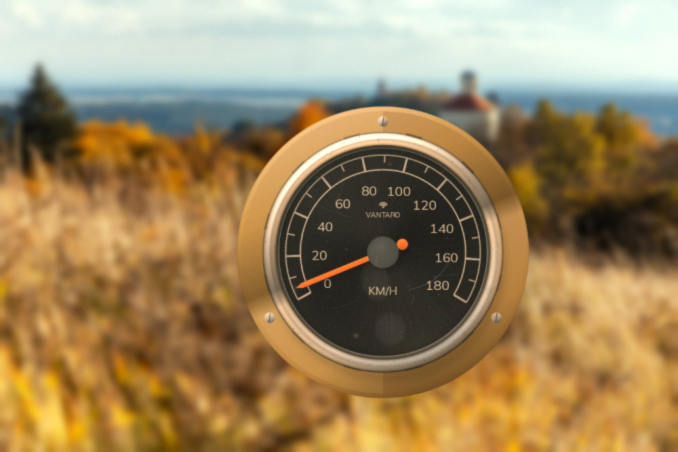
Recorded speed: 5 km/h
